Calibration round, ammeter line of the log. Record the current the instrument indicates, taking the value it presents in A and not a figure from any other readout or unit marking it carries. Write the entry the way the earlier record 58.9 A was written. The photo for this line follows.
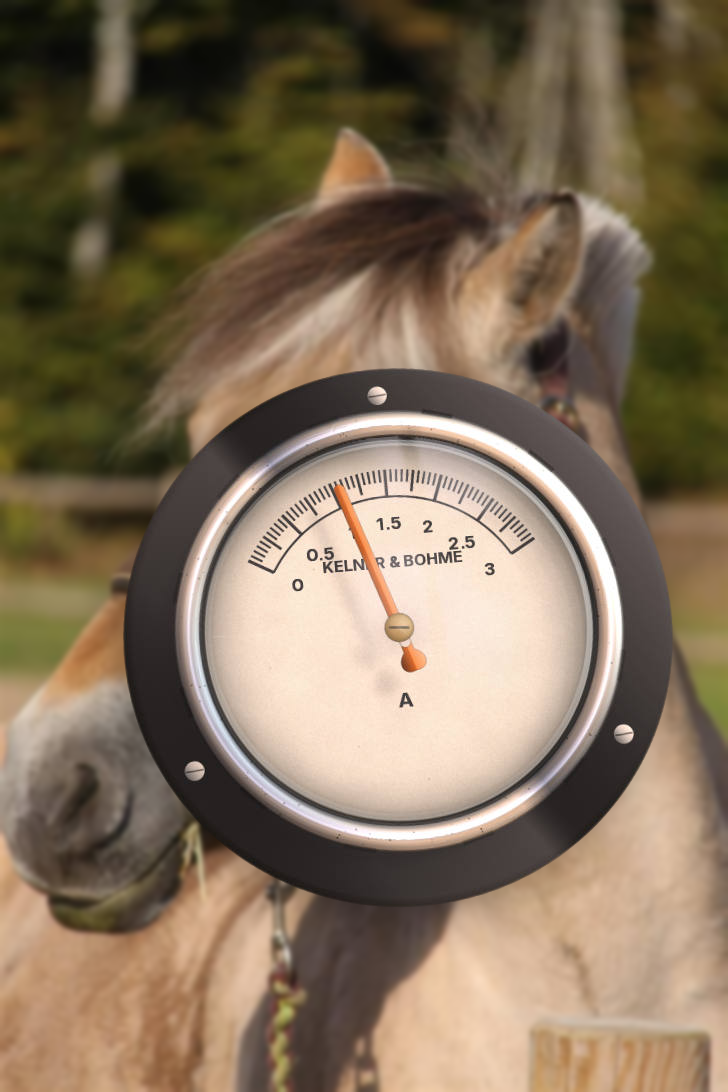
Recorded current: 1.05 A
